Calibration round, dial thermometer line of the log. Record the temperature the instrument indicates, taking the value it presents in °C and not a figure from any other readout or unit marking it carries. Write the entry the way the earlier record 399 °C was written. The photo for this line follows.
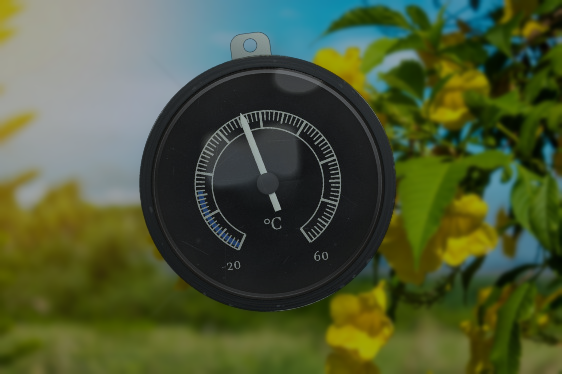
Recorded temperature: 16 °C
